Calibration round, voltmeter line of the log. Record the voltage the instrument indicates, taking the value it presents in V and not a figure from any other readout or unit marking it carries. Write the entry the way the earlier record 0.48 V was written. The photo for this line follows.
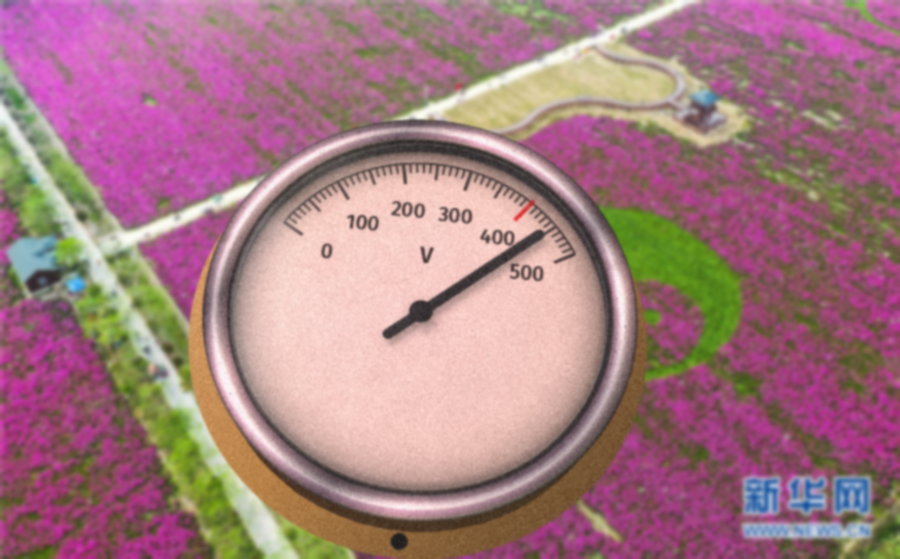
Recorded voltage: 450 V
